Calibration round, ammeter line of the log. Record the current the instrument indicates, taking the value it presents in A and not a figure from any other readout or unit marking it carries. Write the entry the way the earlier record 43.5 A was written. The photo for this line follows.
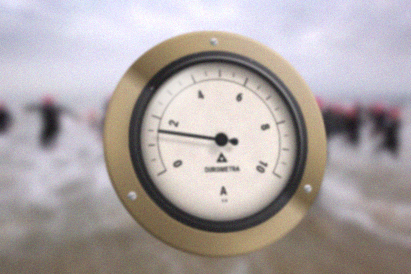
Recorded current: 1.5 A
